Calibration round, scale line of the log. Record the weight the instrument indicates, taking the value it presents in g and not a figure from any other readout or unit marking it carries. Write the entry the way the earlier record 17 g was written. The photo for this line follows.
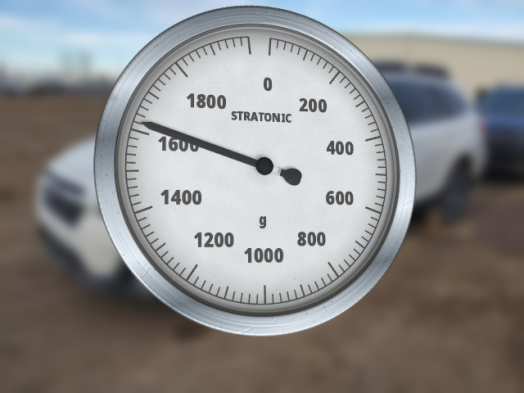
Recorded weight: 1620 g
